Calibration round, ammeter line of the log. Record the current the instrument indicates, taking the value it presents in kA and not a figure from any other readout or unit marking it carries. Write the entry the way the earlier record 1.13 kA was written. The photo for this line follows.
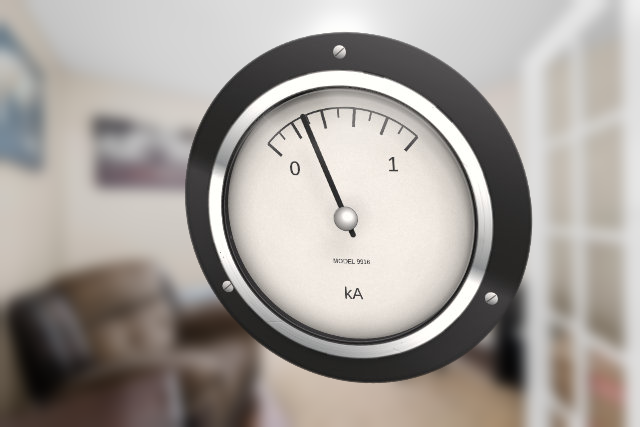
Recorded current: 0.3 kA
